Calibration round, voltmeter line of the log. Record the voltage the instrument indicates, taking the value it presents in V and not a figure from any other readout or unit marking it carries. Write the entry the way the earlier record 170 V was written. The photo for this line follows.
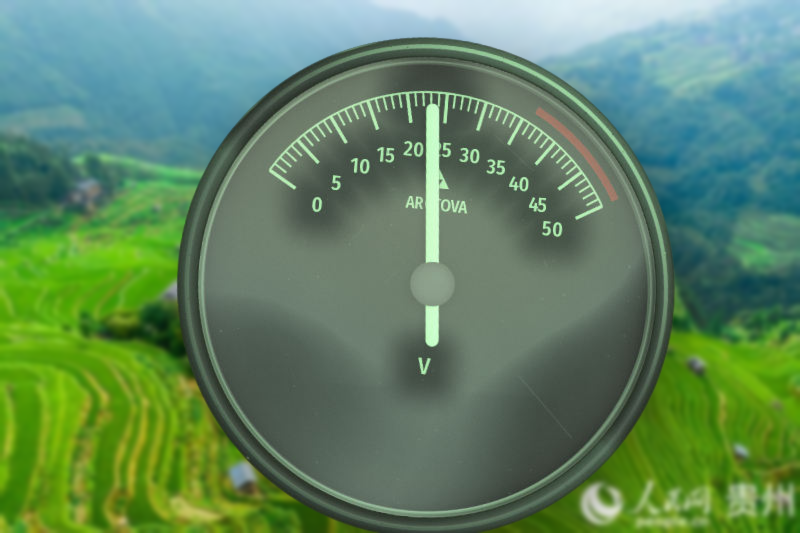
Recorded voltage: 23 V
